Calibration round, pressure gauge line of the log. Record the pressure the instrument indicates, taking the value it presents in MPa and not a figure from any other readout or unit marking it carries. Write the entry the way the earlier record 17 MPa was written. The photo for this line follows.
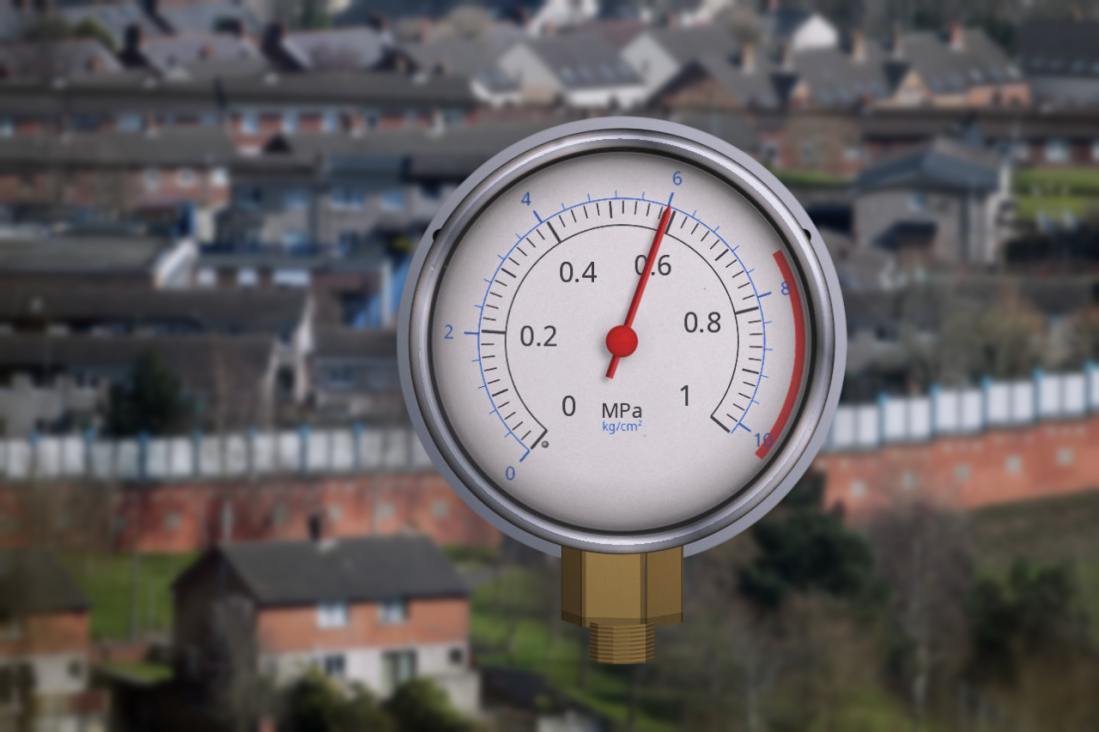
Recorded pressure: 0.59 MPa
